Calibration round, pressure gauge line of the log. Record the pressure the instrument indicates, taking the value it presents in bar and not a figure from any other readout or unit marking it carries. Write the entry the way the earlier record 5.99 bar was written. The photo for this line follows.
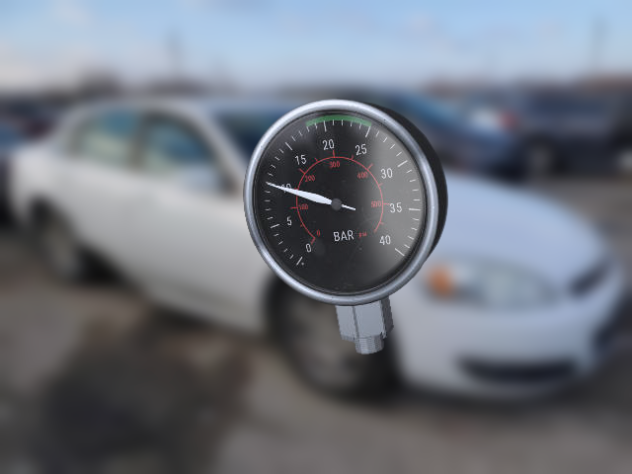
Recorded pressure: 10 bar
